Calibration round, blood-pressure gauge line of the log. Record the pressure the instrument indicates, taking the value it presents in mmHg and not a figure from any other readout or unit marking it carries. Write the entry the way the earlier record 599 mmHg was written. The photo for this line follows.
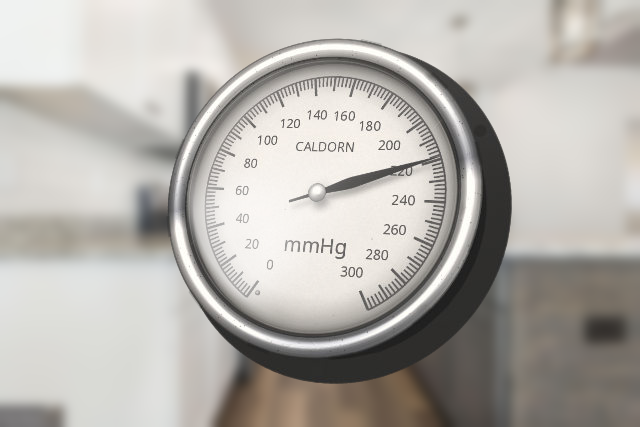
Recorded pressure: 220 mmHg
